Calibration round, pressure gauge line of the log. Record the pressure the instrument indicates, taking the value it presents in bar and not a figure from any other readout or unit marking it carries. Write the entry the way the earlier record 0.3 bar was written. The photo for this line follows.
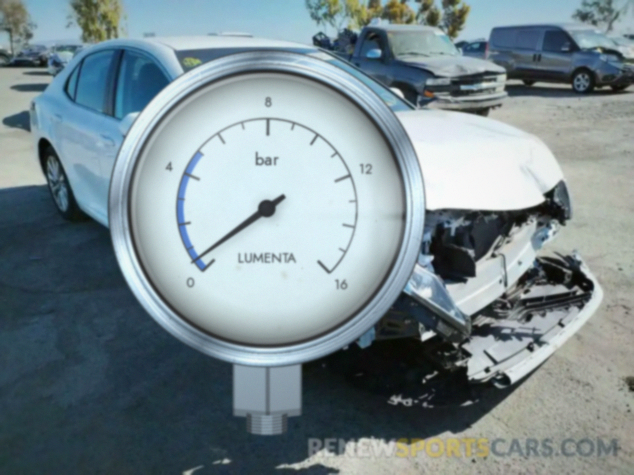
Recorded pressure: 0.5 bar
